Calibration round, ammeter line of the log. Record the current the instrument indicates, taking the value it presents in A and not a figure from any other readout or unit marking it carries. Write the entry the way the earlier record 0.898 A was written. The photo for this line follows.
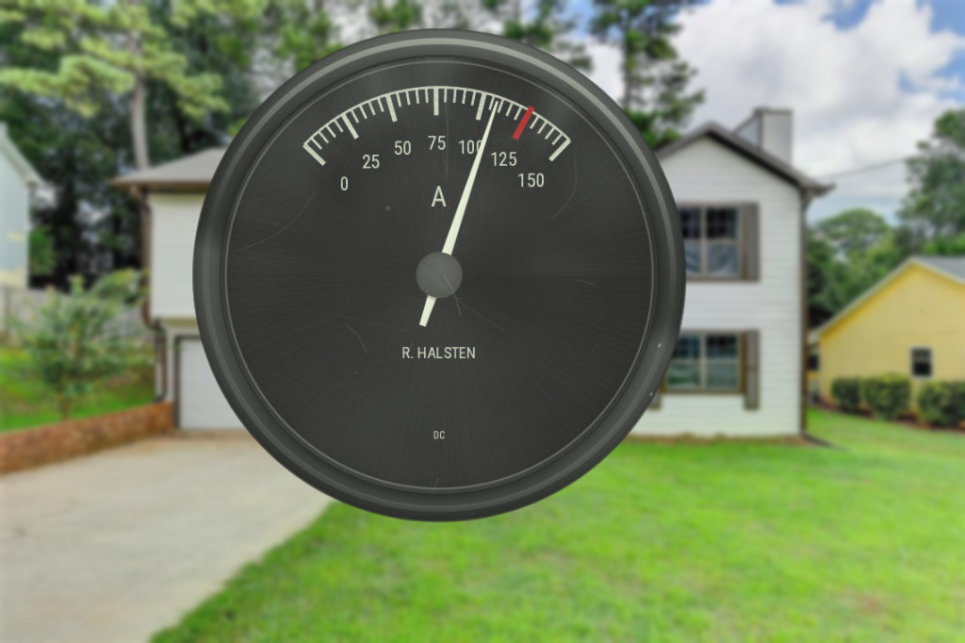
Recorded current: 107.5 A
